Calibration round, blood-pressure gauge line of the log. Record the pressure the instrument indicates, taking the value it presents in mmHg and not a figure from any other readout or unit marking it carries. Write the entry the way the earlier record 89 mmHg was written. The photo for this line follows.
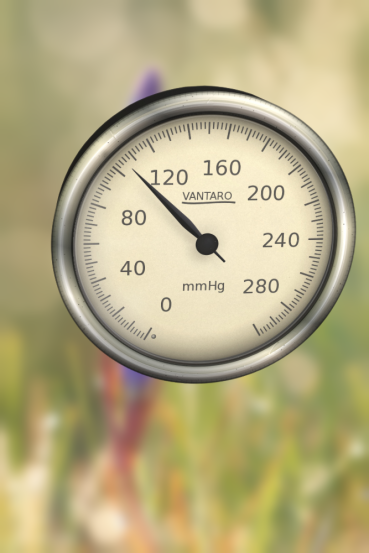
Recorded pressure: 106 mmHg
